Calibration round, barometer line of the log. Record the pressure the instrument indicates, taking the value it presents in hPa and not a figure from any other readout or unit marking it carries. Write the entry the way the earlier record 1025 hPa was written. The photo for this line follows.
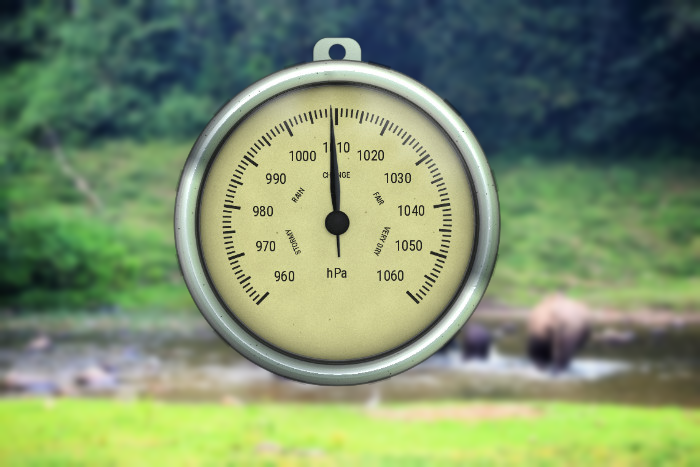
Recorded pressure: 1009 hPa
